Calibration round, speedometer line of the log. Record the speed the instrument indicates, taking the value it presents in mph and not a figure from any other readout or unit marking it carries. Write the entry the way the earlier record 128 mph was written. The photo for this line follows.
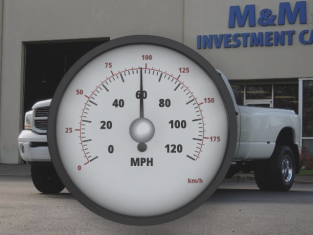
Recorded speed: 60 mph
